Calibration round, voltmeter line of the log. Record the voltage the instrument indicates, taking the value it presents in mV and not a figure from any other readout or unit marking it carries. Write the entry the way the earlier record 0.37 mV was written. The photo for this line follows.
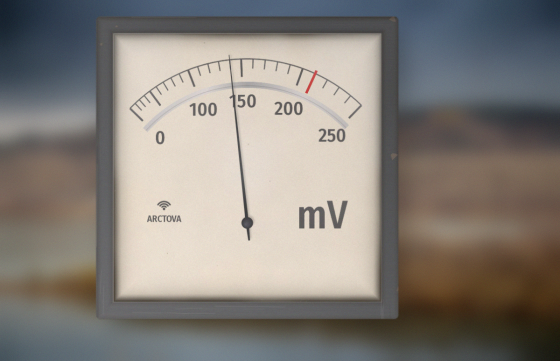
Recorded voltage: 140 mV
